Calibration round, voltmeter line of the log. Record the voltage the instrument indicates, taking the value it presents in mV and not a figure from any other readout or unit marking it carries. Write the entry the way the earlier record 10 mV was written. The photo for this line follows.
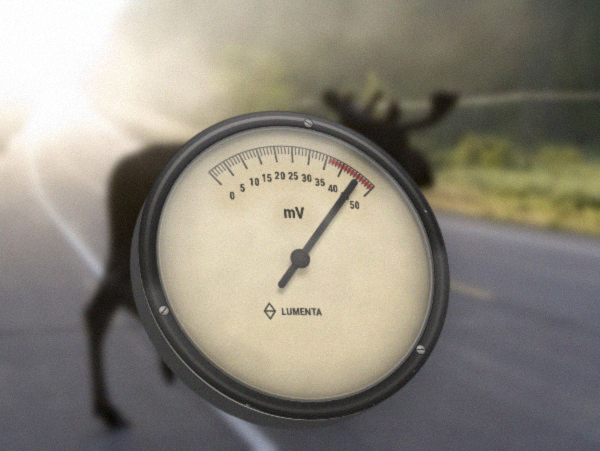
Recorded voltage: 45 mV
